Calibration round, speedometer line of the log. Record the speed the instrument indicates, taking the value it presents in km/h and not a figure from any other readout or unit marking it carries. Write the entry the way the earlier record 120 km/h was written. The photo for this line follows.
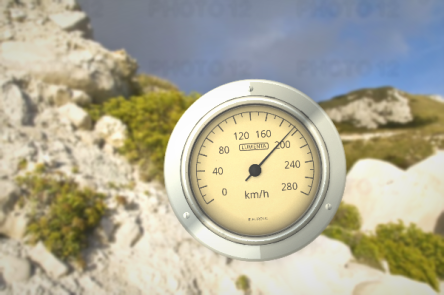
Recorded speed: 195 km/h
